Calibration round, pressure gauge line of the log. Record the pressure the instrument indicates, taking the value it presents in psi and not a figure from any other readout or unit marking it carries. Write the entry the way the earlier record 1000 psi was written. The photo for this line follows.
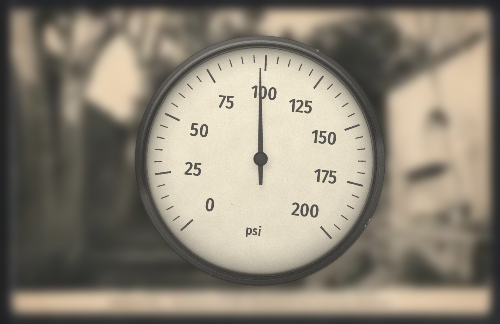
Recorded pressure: 97.5 psi
